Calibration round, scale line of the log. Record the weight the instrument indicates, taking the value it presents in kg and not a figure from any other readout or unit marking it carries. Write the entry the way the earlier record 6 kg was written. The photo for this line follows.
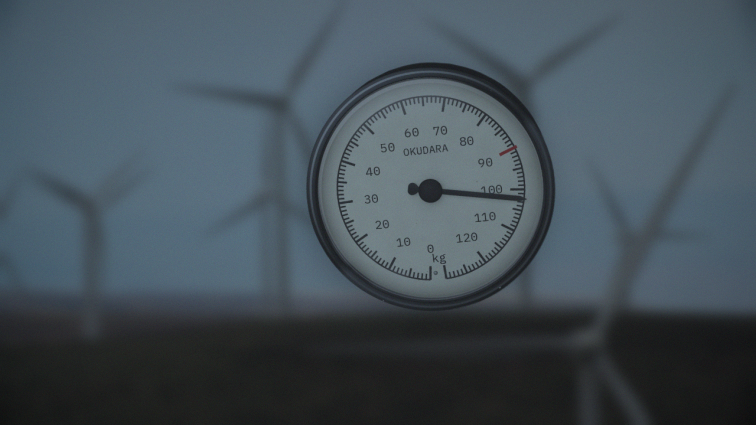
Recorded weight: 102 kg
